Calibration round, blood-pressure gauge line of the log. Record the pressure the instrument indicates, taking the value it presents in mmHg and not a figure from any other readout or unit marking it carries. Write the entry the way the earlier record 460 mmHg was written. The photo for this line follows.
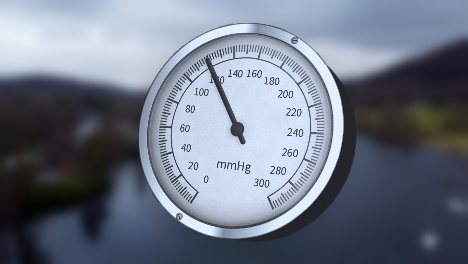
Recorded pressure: 120 mmHg
